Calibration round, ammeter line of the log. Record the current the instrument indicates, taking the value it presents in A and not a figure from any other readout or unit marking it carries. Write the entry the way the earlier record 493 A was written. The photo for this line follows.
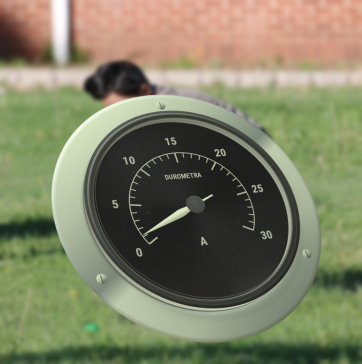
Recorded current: 1 A
